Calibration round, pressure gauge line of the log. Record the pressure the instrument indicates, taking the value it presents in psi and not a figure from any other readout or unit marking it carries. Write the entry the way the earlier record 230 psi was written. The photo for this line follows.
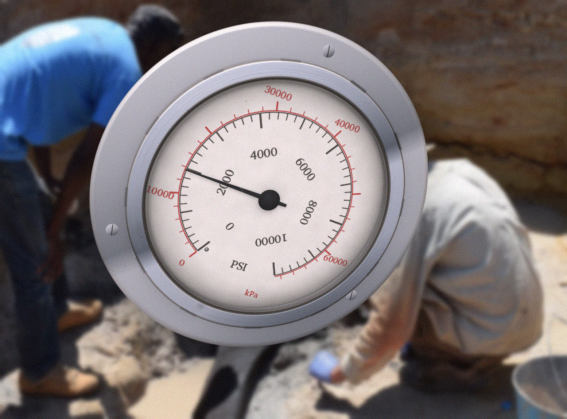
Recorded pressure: 2000 psi
